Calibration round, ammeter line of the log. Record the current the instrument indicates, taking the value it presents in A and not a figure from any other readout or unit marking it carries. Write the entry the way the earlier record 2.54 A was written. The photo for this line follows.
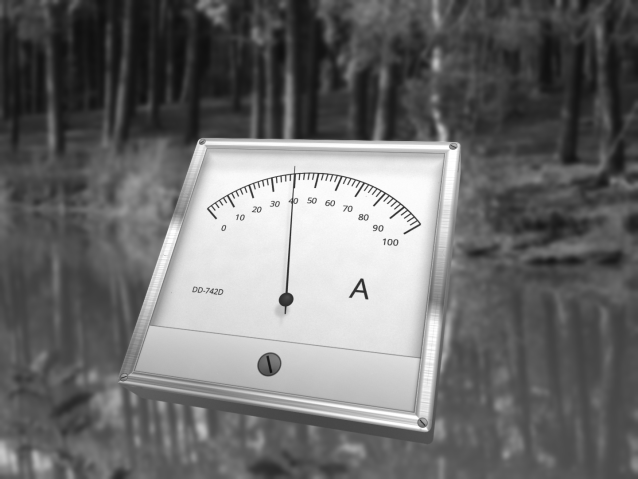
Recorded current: 40 A
